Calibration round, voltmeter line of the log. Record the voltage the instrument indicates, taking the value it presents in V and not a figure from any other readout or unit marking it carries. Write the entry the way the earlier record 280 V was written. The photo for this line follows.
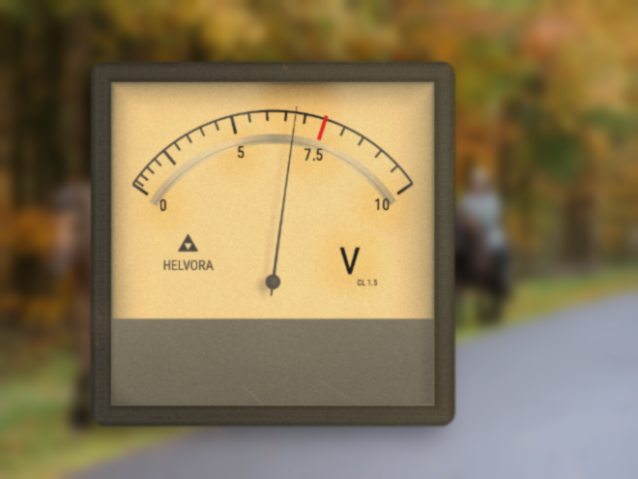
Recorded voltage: 6.75 V
